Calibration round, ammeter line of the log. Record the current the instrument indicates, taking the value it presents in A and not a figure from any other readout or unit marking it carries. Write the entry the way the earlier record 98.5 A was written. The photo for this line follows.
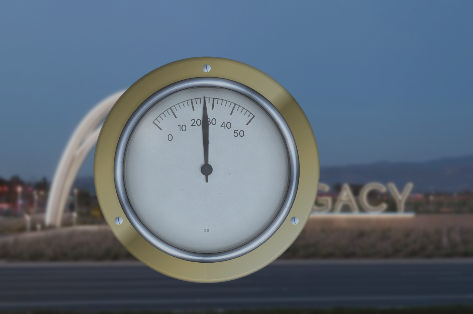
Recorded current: 26 A
